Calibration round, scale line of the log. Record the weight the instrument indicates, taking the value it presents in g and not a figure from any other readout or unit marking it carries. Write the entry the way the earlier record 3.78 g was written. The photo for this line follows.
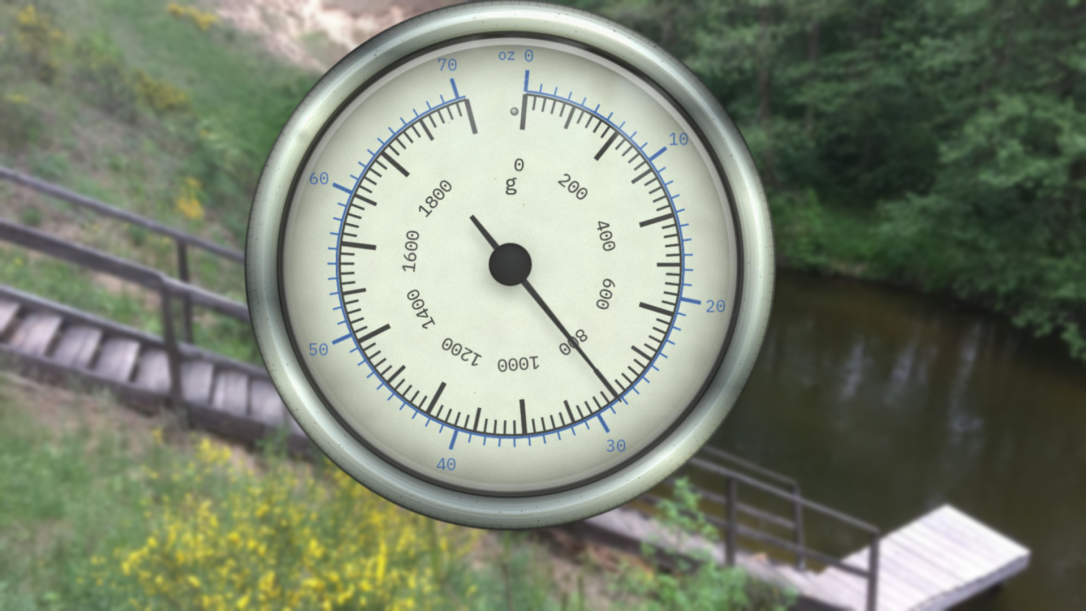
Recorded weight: 800 g
